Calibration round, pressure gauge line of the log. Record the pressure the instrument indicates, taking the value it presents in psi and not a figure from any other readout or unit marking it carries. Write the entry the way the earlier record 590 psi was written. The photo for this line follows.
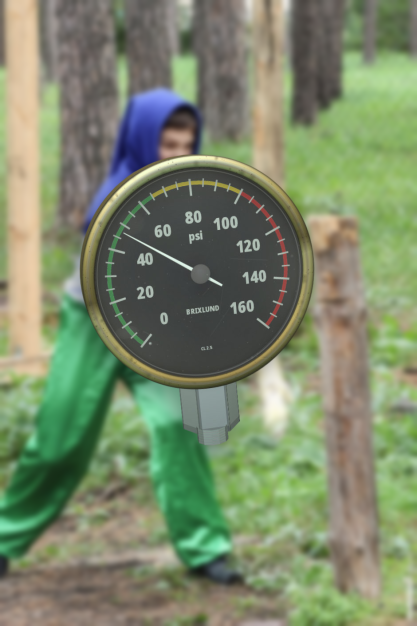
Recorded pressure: 47.5 psi
